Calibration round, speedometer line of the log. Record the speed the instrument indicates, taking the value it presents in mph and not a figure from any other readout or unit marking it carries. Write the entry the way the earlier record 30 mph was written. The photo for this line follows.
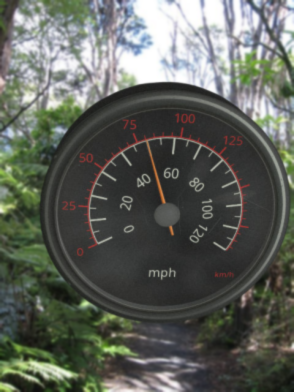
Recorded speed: 50 mph
